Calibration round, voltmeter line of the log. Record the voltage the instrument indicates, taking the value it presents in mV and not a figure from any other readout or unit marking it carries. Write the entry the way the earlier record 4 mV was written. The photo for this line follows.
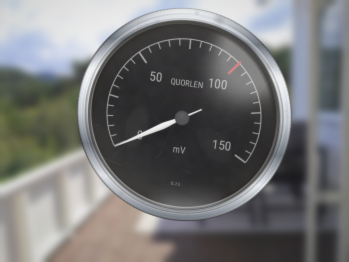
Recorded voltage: 0 mV
